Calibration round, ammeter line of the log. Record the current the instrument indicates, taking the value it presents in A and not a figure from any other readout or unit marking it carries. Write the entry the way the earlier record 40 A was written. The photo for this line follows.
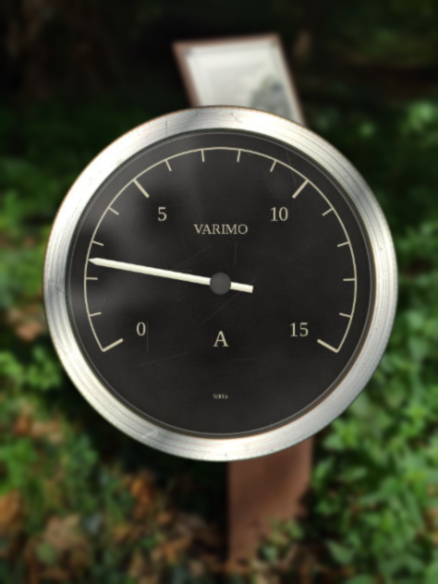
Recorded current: 2.5 A
